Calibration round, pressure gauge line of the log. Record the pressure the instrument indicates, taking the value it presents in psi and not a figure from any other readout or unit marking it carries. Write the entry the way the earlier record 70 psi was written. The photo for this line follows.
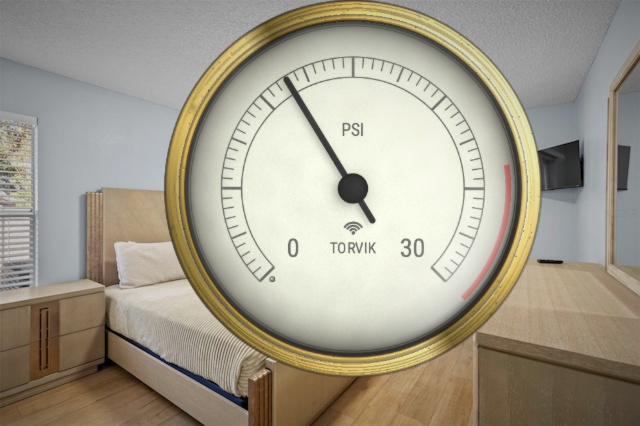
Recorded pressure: 11.5 psi
